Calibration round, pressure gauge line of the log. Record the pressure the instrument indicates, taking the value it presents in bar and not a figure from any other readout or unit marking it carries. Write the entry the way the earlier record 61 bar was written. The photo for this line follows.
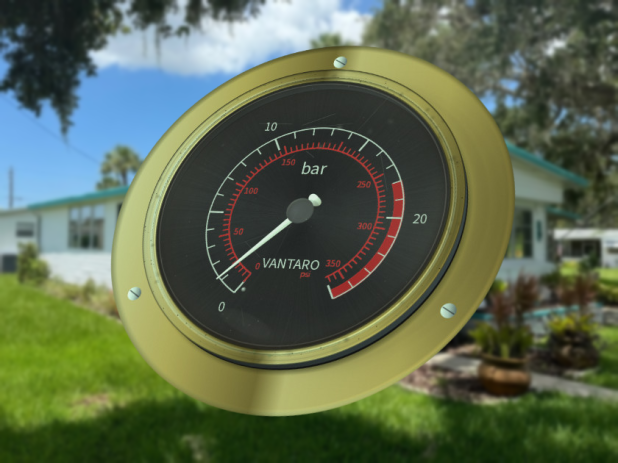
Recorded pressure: 1 bar
